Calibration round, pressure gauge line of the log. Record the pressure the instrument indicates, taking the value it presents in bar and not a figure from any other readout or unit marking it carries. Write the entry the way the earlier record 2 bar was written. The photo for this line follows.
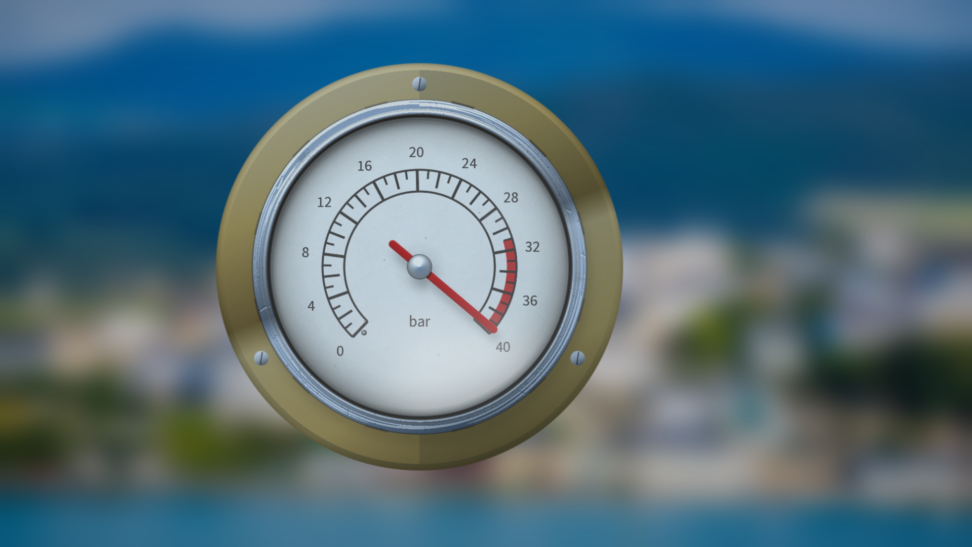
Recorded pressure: 39.5 bar
